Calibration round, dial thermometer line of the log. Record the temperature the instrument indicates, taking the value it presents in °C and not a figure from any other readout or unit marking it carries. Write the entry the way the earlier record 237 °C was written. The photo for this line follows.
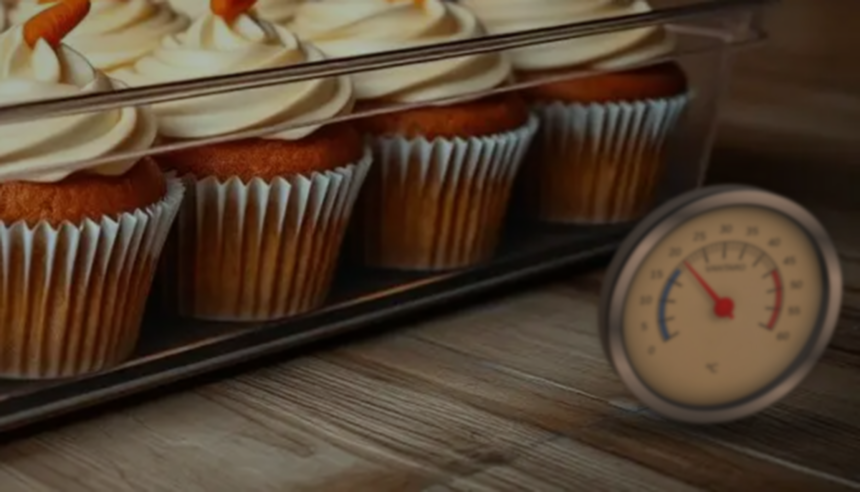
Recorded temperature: 20 °C
